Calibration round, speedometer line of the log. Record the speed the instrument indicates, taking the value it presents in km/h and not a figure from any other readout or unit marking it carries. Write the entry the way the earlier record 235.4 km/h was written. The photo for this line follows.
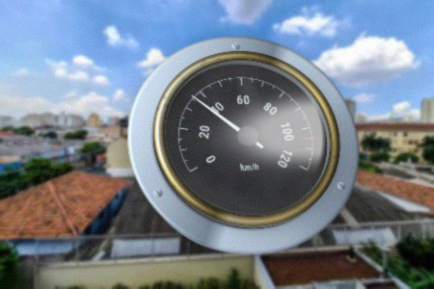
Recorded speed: 35 km/h
